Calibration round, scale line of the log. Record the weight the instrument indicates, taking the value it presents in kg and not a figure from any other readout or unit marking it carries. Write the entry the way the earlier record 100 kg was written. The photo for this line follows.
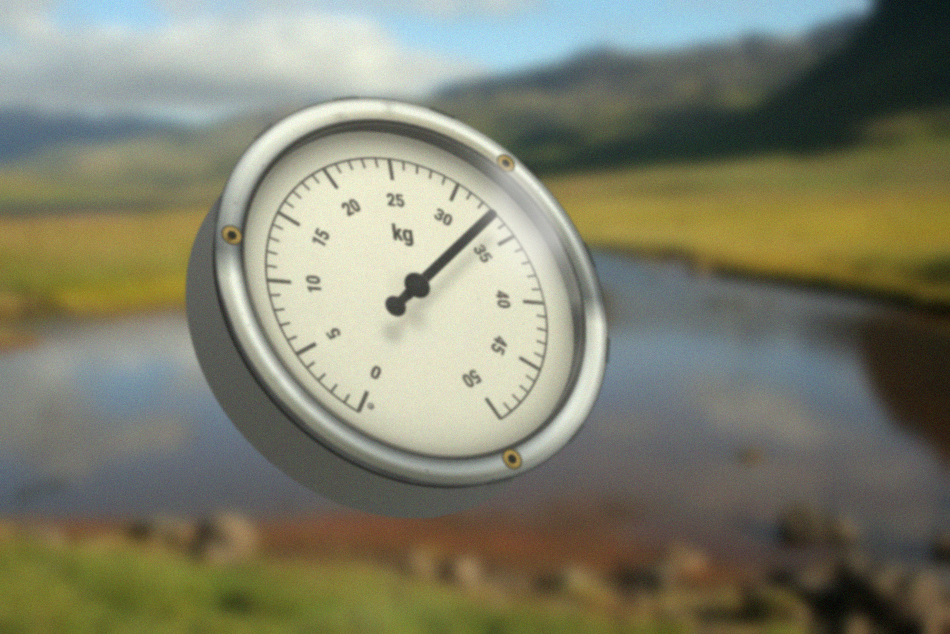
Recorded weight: 33 kg
